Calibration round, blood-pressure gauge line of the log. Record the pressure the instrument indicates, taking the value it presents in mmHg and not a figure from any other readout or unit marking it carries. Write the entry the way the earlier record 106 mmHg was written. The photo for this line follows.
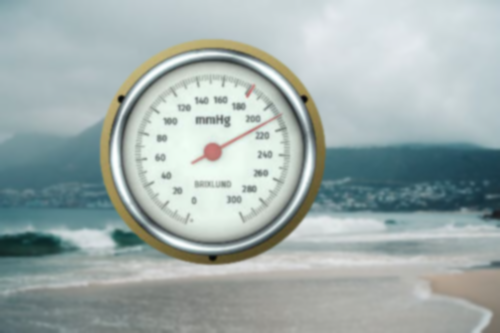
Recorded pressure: 210 mmHg
